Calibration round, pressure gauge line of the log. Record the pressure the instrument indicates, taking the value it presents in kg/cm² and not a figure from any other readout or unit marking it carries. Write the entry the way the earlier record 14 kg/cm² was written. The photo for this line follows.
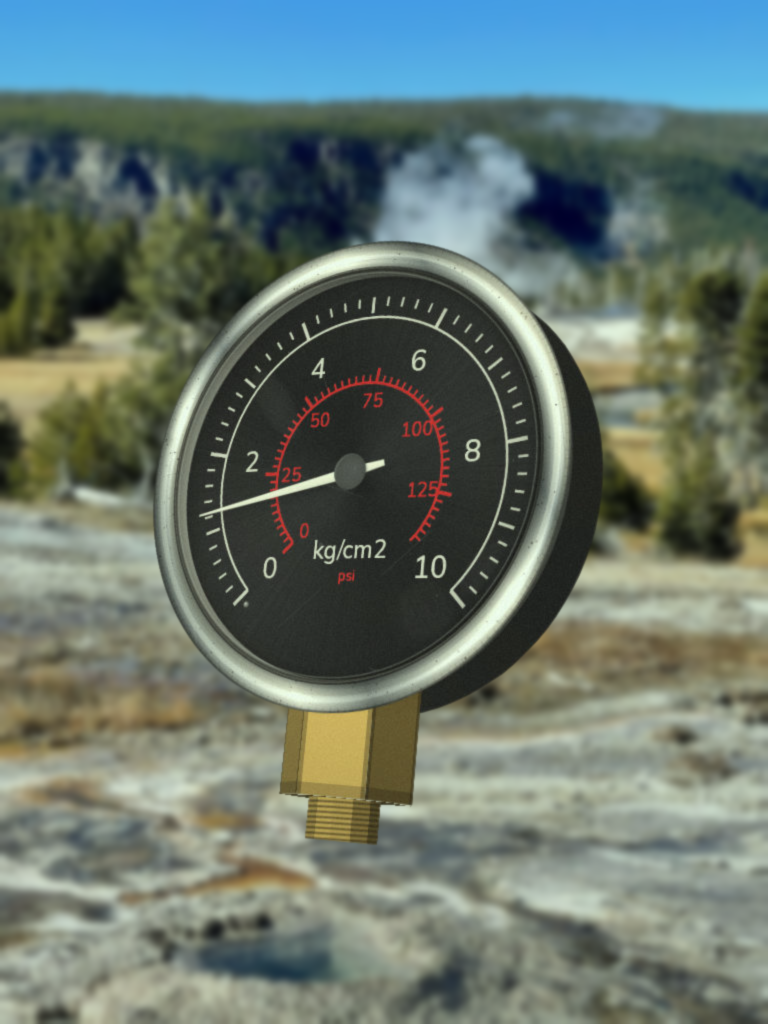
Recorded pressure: 1.2 kg/cm²
